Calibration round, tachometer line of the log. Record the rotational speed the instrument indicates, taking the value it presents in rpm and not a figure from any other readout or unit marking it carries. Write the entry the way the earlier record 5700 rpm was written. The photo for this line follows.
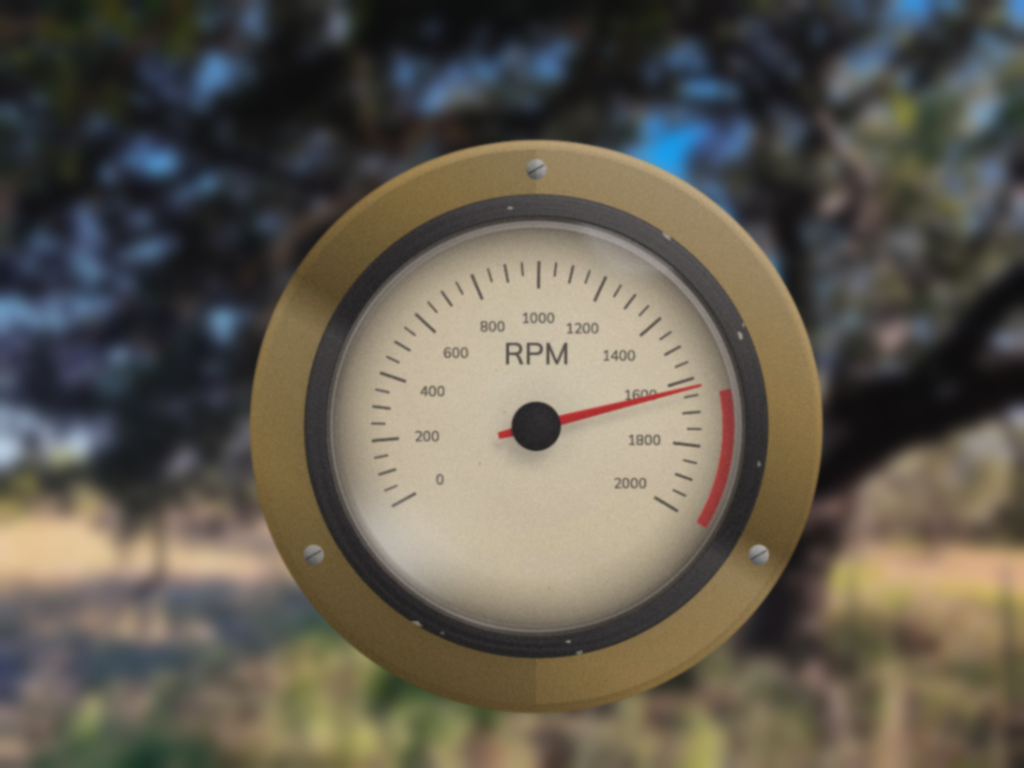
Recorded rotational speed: 1625 rpm
